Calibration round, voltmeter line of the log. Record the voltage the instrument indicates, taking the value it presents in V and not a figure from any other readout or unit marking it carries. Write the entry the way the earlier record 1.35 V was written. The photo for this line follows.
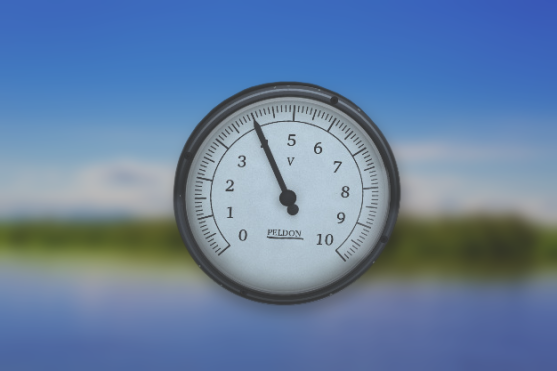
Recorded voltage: 4 V
